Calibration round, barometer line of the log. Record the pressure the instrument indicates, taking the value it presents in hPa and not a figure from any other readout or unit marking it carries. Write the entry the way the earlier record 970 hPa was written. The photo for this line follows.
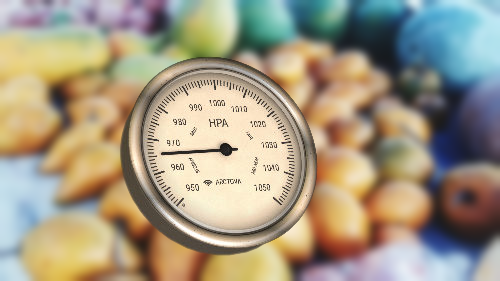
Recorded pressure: 965 hPa
